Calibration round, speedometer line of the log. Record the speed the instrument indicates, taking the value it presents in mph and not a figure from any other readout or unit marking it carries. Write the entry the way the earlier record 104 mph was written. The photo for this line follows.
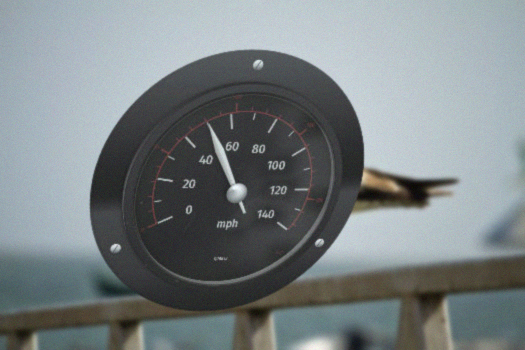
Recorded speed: 50 mph
